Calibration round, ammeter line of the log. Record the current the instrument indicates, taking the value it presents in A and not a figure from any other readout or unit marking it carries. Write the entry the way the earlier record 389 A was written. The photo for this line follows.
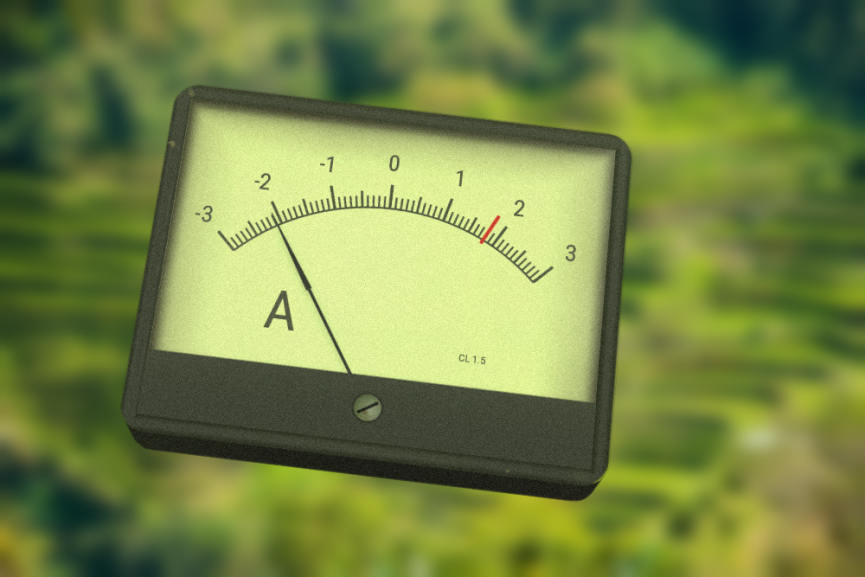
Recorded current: -2.1 A
